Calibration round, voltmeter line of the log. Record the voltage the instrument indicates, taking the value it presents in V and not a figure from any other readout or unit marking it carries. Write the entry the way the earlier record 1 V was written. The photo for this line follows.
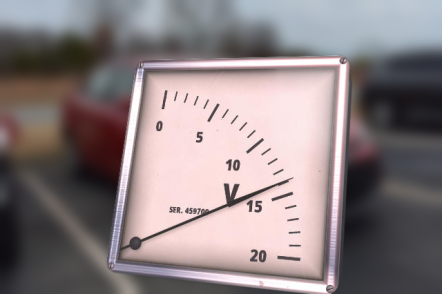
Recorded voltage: 14 V
